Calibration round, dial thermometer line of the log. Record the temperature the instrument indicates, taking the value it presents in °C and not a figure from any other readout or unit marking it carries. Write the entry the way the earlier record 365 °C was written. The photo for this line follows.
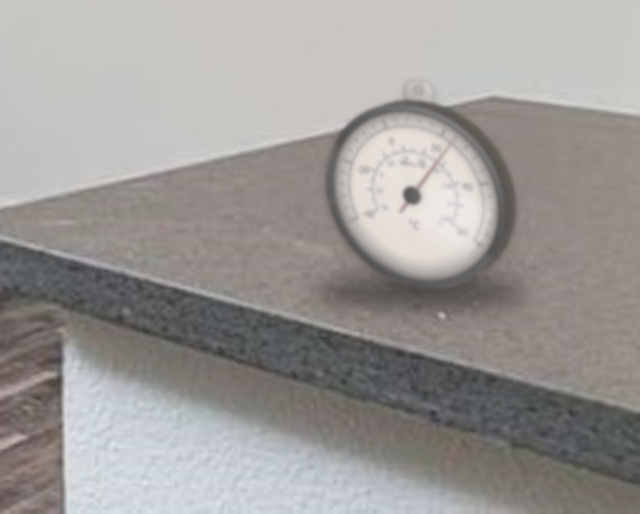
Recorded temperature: 24 °C
